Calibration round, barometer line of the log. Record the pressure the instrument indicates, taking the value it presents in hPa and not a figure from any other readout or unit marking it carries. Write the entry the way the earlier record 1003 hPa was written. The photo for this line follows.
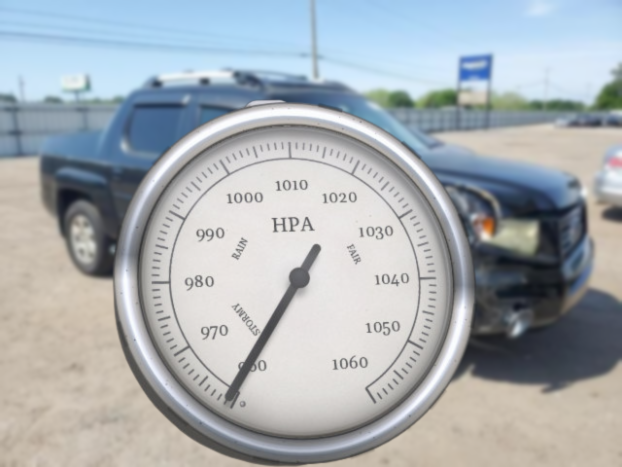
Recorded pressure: 961 hPa
